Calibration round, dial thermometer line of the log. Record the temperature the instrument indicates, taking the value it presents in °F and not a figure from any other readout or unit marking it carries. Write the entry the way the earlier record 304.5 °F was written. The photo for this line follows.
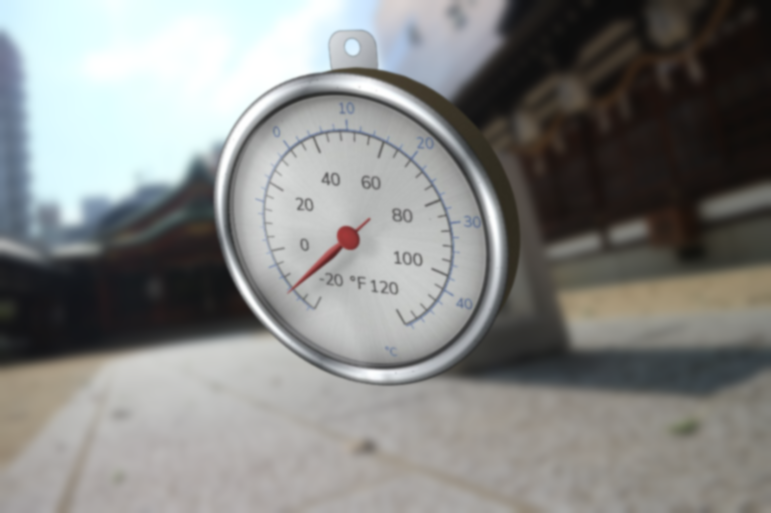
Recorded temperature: -12 °F
